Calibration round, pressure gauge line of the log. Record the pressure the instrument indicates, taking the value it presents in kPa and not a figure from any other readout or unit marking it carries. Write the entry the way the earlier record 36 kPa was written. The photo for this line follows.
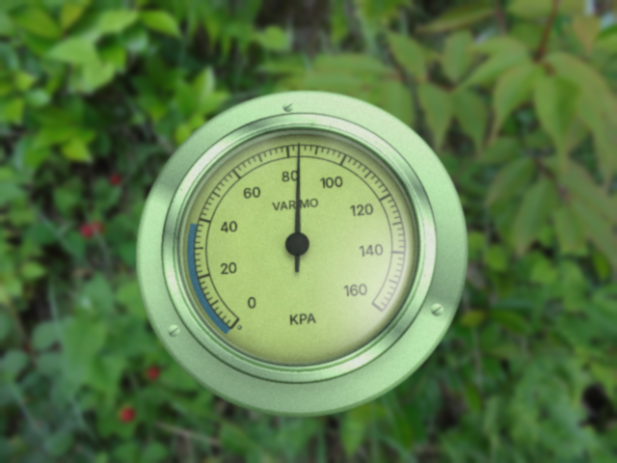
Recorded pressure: 84 kPa
